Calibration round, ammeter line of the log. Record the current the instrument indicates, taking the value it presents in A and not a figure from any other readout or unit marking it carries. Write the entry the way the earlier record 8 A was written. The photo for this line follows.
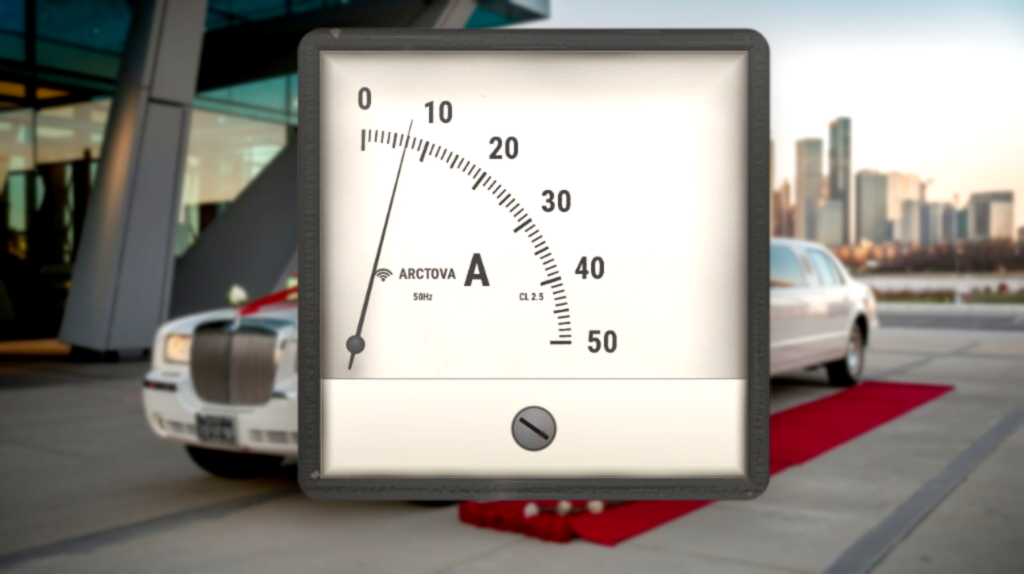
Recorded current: 7 A
